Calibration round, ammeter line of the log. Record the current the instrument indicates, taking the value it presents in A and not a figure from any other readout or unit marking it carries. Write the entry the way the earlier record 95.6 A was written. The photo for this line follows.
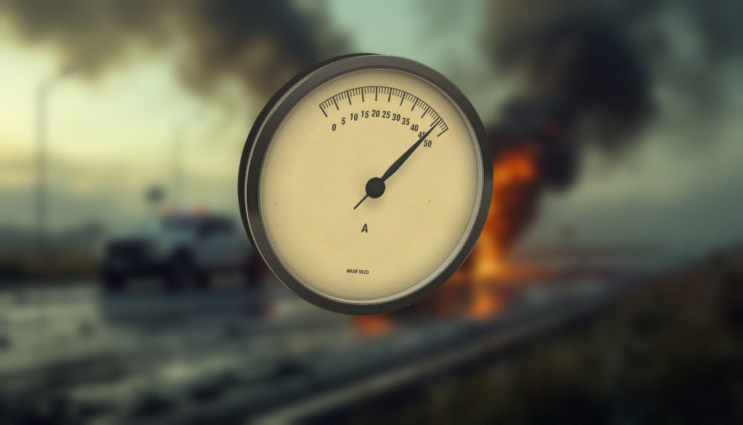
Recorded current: 45 A
